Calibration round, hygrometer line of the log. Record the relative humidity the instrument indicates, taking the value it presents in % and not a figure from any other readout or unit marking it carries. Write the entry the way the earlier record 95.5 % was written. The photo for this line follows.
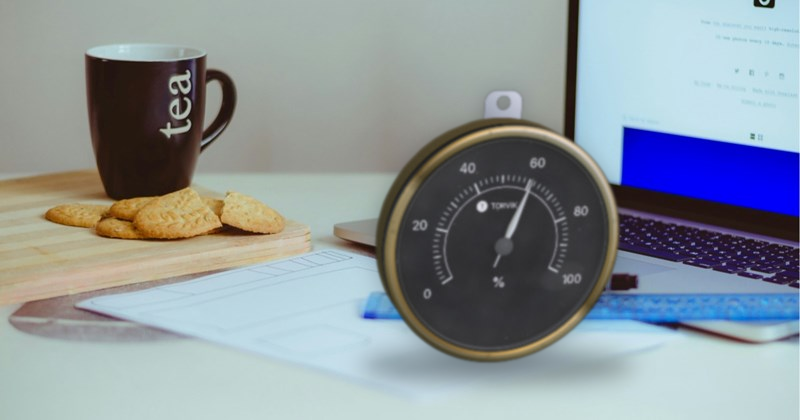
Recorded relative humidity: 60 %
